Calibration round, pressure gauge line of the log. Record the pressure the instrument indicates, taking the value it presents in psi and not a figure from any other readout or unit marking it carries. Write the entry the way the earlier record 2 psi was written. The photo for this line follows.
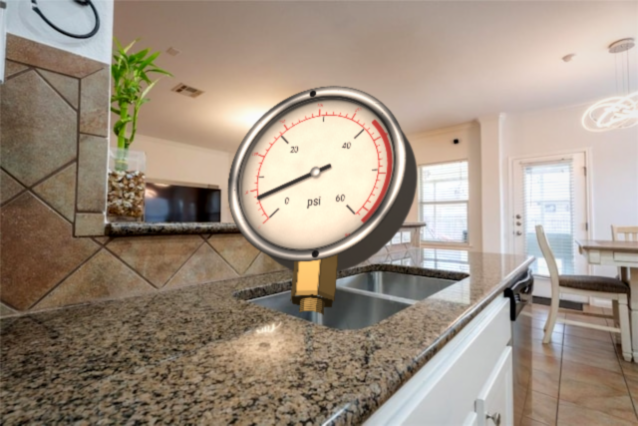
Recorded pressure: 5 psi
